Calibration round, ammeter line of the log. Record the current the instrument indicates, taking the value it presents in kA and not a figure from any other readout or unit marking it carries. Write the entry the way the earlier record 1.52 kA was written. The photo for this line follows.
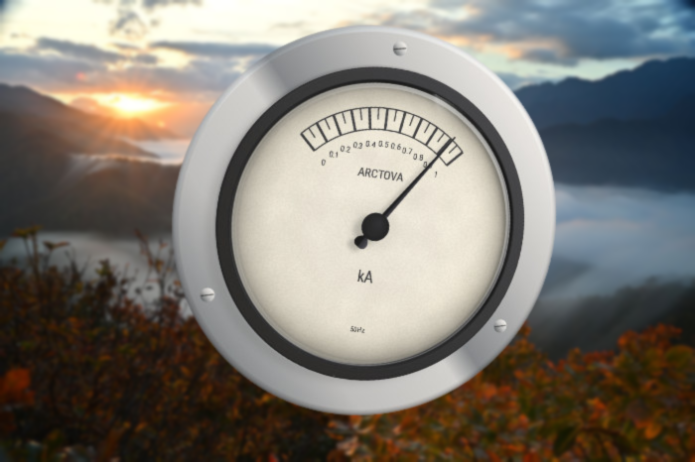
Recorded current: 0.9 kA
